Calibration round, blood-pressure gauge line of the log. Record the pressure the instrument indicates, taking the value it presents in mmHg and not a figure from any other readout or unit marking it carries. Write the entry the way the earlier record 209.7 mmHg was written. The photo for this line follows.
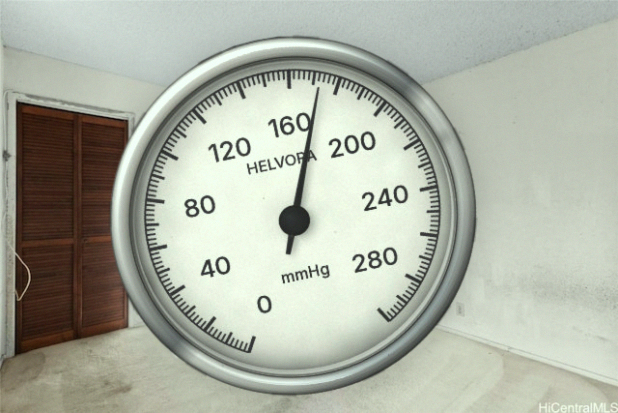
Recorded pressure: 172 mmHg
